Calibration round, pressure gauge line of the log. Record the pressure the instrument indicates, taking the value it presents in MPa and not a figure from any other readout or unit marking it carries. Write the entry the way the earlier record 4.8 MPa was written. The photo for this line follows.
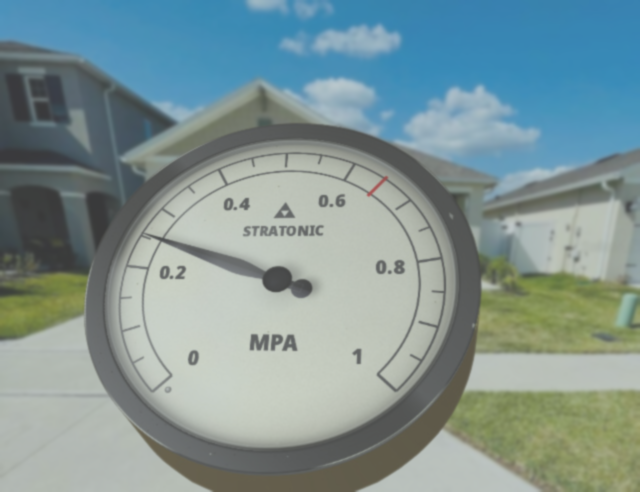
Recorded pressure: 0.25 MPa
